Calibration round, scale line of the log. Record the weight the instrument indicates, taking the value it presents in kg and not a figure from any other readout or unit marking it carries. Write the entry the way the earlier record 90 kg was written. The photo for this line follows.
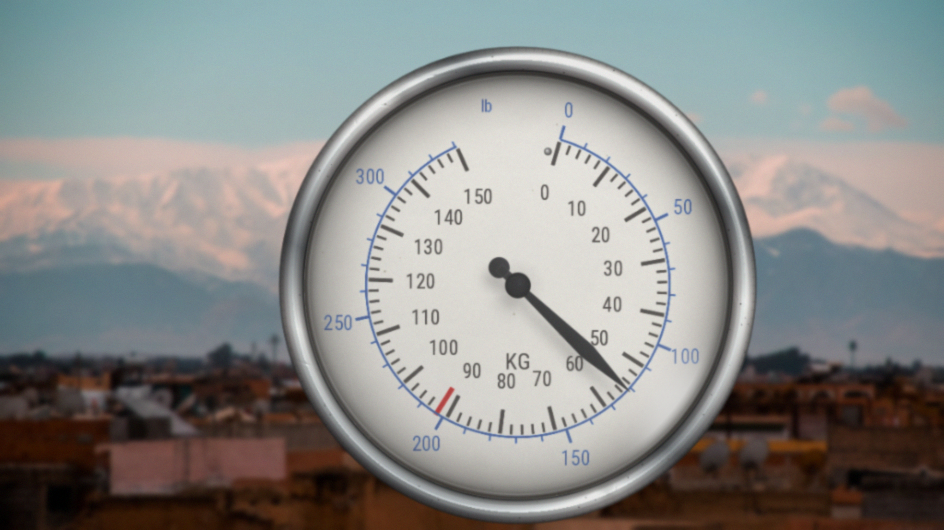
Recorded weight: 55 kg
